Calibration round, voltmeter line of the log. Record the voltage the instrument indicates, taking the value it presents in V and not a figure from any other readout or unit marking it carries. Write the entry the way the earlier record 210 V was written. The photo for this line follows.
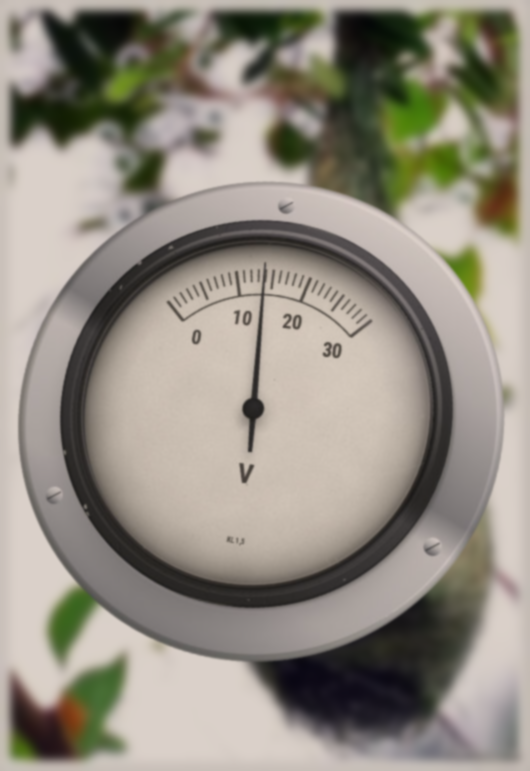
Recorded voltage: 14 V
